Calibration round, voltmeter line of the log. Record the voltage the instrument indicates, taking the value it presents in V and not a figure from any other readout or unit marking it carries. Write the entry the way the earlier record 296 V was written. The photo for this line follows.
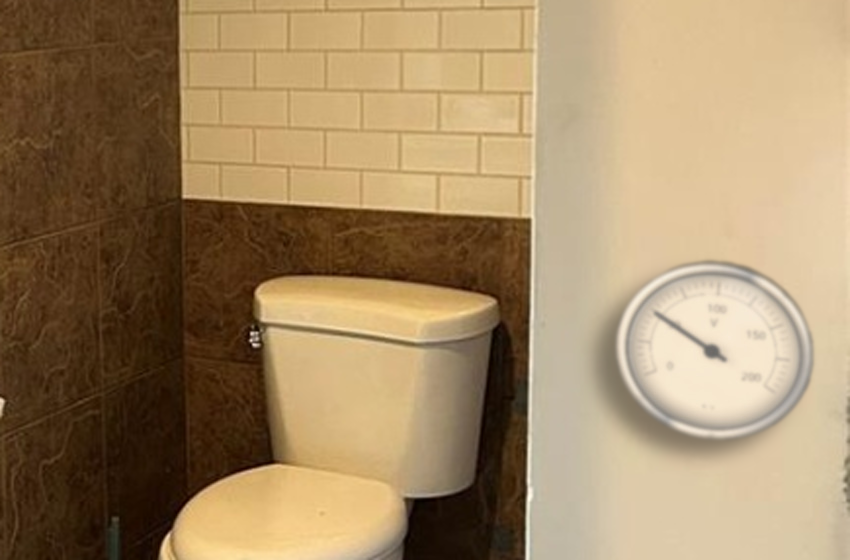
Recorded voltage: 50 V
